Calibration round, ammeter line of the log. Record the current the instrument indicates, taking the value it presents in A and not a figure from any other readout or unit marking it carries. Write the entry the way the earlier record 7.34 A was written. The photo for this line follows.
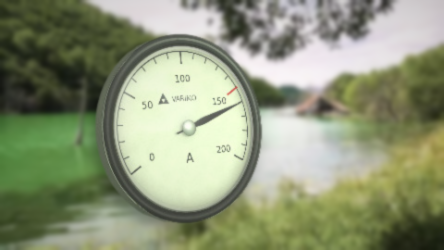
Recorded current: 160 A
